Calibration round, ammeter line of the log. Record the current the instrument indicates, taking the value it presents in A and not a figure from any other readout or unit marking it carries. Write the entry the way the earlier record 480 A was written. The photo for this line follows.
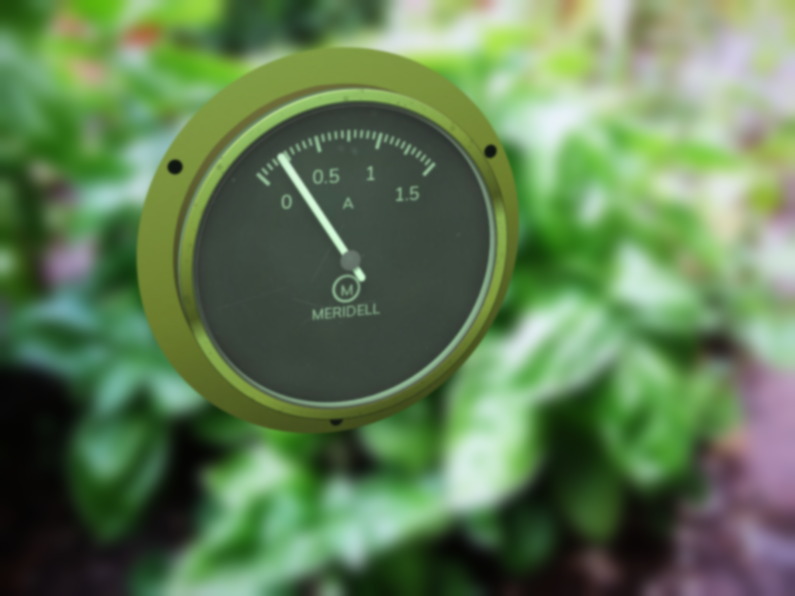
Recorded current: 0.2 A
